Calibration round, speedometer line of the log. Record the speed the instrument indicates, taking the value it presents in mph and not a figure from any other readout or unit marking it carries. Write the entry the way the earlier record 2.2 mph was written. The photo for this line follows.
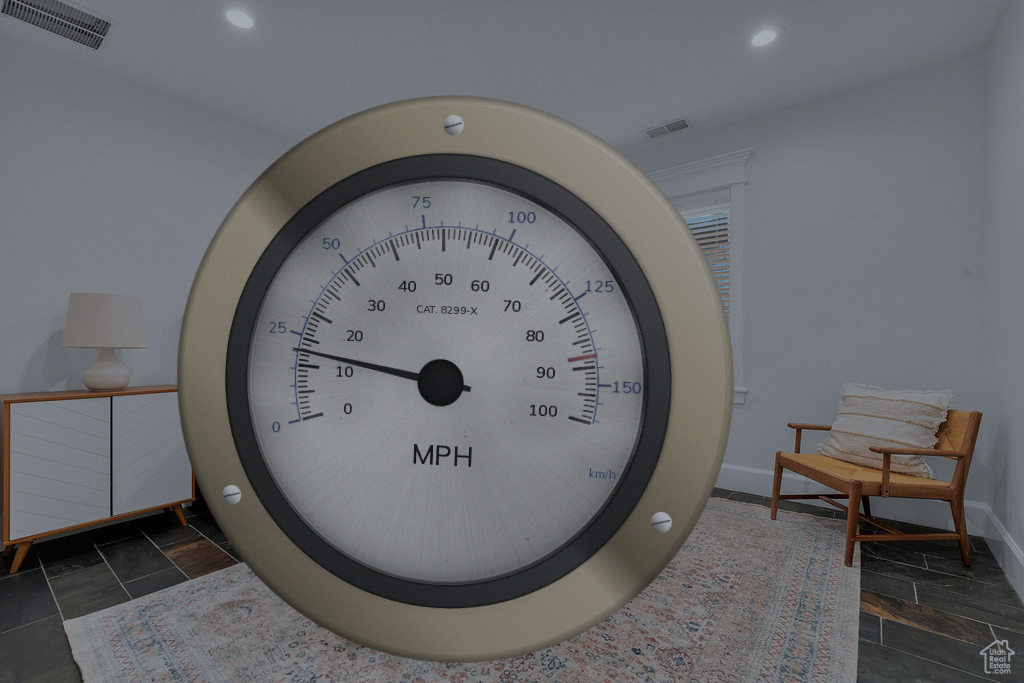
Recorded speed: 13 mph
